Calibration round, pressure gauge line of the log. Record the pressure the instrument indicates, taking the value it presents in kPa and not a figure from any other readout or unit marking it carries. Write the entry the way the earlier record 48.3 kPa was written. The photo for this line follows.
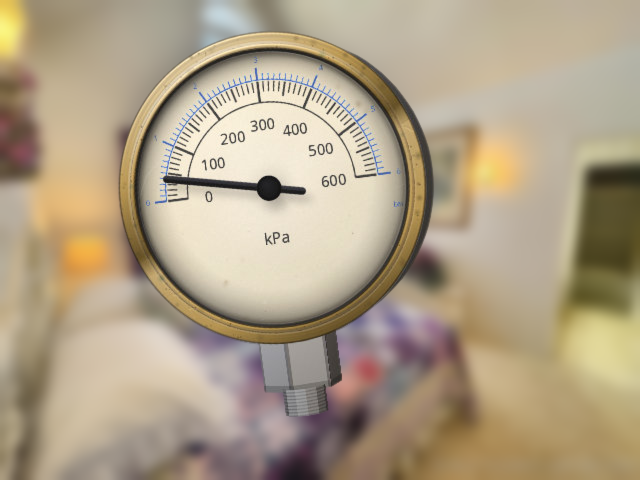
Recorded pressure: 40 kPa
